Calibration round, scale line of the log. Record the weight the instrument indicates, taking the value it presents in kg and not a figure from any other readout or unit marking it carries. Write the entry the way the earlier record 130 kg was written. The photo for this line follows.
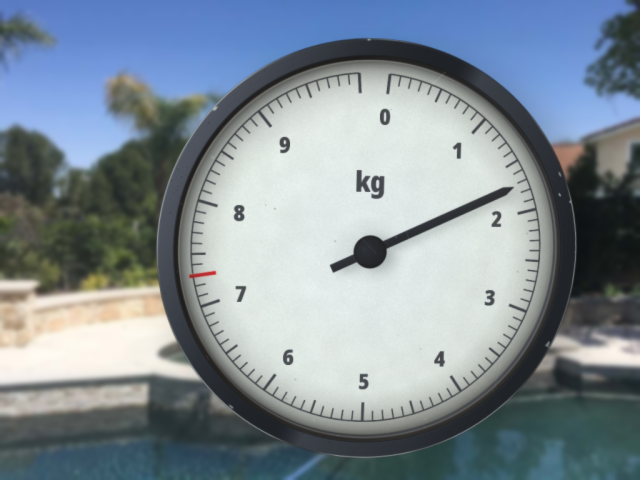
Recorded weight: 1.7 kg
